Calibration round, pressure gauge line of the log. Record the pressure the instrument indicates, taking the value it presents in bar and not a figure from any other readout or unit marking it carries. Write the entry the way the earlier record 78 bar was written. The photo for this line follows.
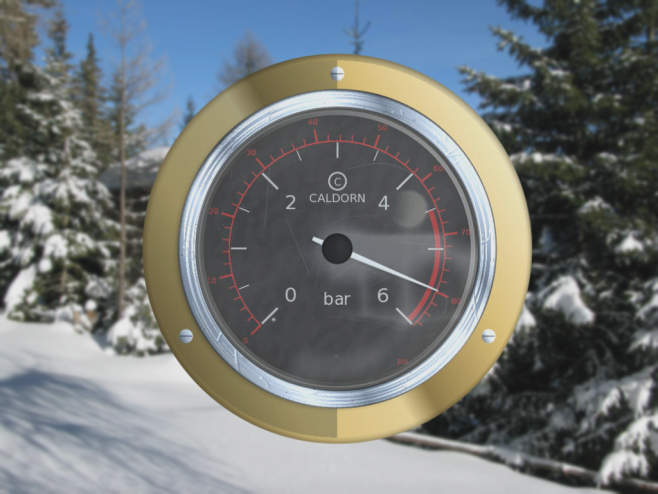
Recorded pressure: 5.5 bar
